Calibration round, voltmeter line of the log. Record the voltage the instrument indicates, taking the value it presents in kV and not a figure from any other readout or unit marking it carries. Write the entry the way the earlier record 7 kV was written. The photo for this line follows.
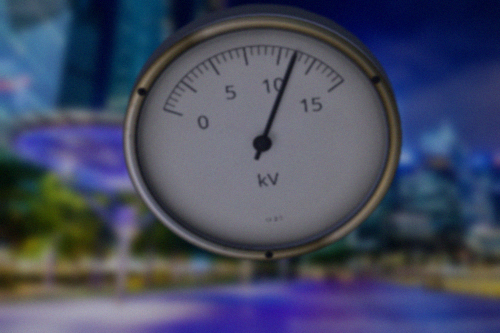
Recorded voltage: 11 kV
